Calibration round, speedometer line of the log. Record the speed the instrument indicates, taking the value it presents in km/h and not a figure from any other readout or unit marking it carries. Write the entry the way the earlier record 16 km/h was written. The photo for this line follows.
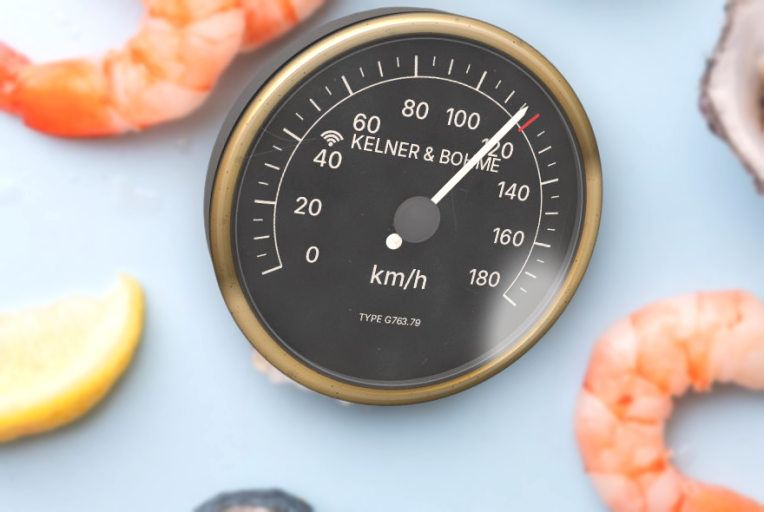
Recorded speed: 115 km/h
